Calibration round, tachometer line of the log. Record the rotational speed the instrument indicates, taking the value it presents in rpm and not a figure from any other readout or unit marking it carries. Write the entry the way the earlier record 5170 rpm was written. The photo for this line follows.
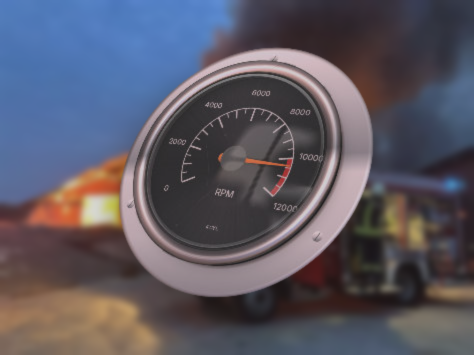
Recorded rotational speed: 10500 rpm
